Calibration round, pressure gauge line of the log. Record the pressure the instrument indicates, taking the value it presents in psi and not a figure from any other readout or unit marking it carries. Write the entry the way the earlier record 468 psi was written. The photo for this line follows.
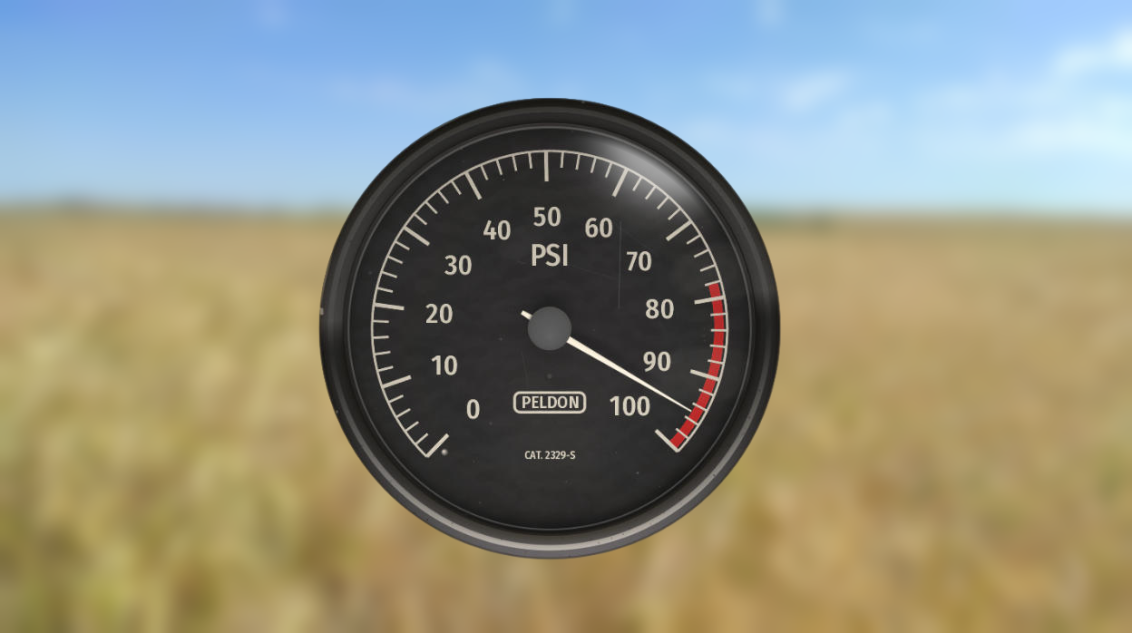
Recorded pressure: 95 psi
